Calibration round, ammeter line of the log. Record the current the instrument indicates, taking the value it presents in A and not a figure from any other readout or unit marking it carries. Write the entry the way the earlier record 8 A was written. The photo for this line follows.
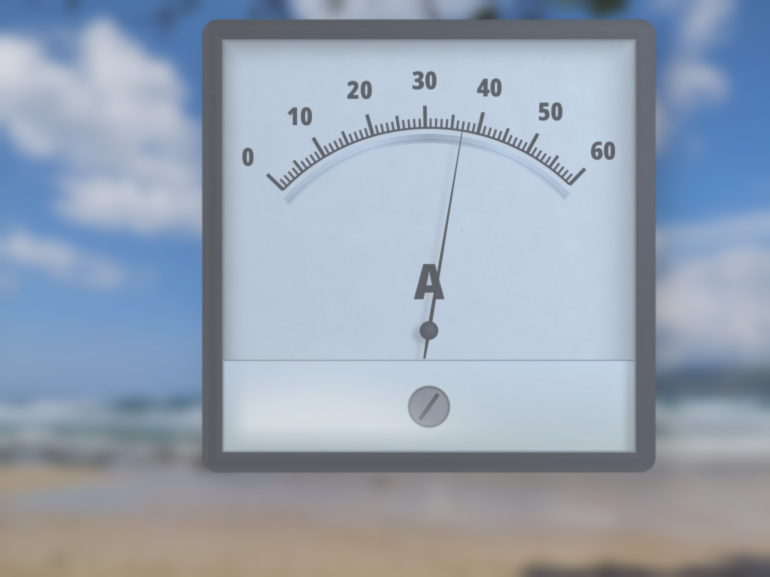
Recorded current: 37 A
